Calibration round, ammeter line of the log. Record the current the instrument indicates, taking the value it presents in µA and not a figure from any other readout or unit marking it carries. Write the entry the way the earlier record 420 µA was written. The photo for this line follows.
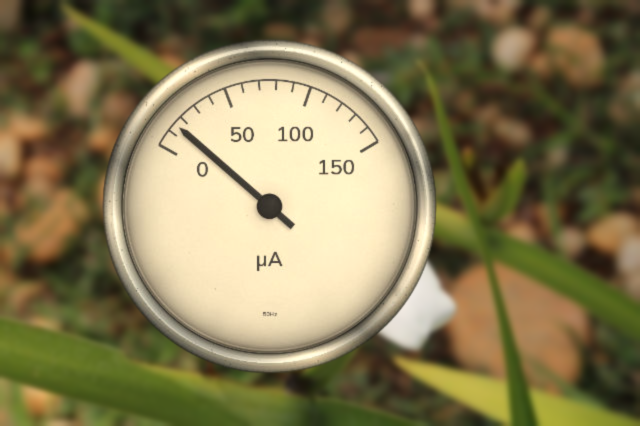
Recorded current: 15 µA
